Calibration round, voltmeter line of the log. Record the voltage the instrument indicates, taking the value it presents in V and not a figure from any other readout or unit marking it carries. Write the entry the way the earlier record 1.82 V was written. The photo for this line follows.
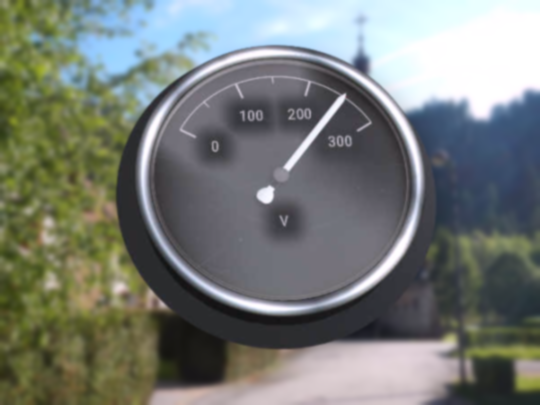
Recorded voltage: 250 V
